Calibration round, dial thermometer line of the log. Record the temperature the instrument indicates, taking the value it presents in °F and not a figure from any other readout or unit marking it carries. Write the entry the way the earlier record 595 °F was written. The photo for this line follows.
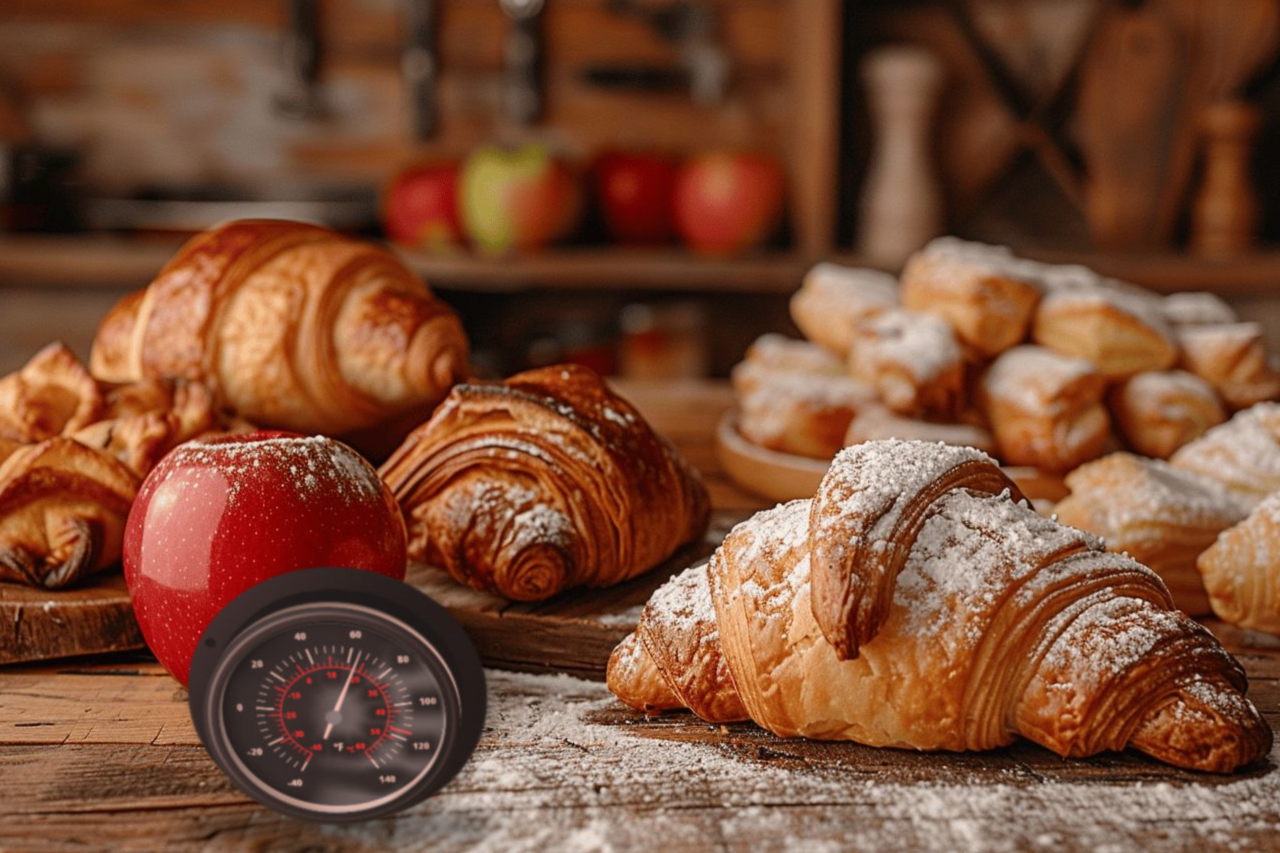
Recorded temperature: 64 °F
